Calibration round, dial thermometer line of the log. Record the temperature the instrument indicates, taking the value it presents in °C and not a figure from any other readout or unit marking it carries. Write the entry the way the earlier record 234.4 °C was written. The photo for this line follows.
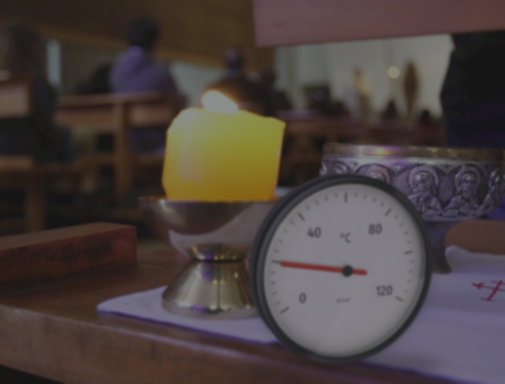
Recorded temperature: 20 °C
